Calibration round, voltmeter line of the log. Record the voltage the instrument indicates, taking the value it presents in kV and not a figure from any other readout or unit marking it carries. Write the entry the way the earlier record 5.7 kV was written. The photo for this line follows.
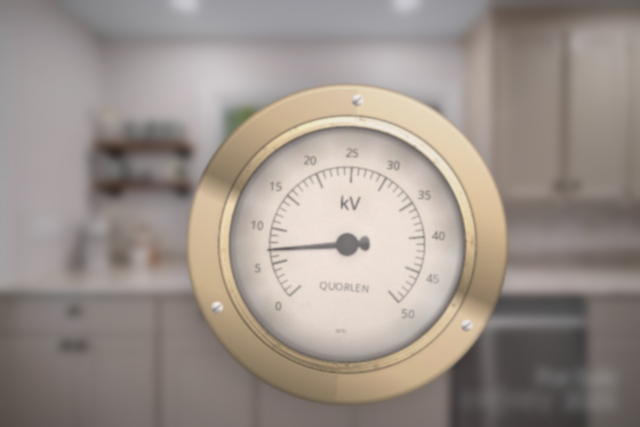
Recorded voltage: 7 kV
